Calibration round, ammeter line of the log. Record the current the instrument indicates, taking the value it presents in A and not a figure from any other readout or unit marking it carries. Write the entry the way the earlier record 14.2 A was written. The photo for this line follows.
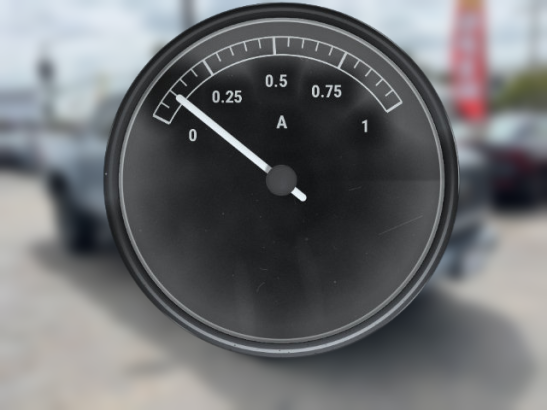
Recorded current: 0.1 A
